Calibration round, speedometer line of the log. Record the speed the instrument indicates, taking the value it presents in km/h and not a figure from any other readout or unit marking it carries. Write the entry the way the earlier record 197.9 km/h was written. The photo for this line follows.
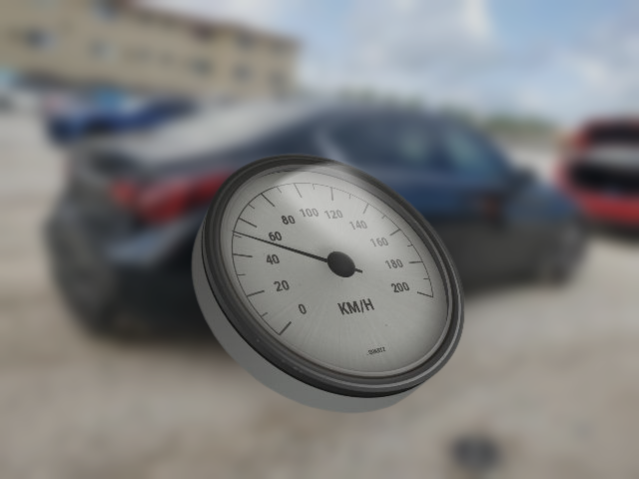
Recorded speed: 50 km/h
